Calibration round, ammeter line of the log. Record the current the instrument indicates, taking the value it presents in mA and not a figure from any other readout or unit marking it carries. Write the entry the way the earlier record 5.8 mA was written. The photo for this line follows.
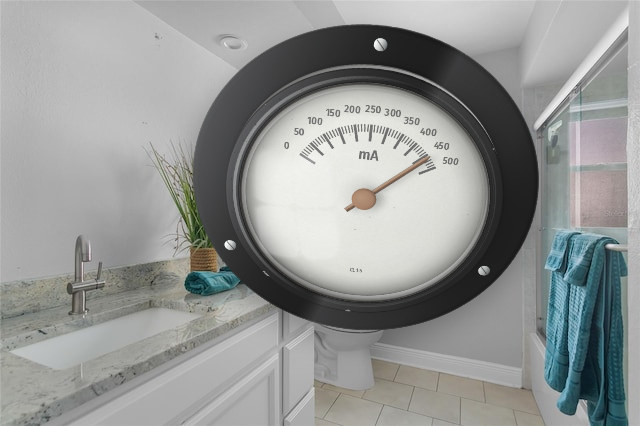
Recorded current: 450 mA
